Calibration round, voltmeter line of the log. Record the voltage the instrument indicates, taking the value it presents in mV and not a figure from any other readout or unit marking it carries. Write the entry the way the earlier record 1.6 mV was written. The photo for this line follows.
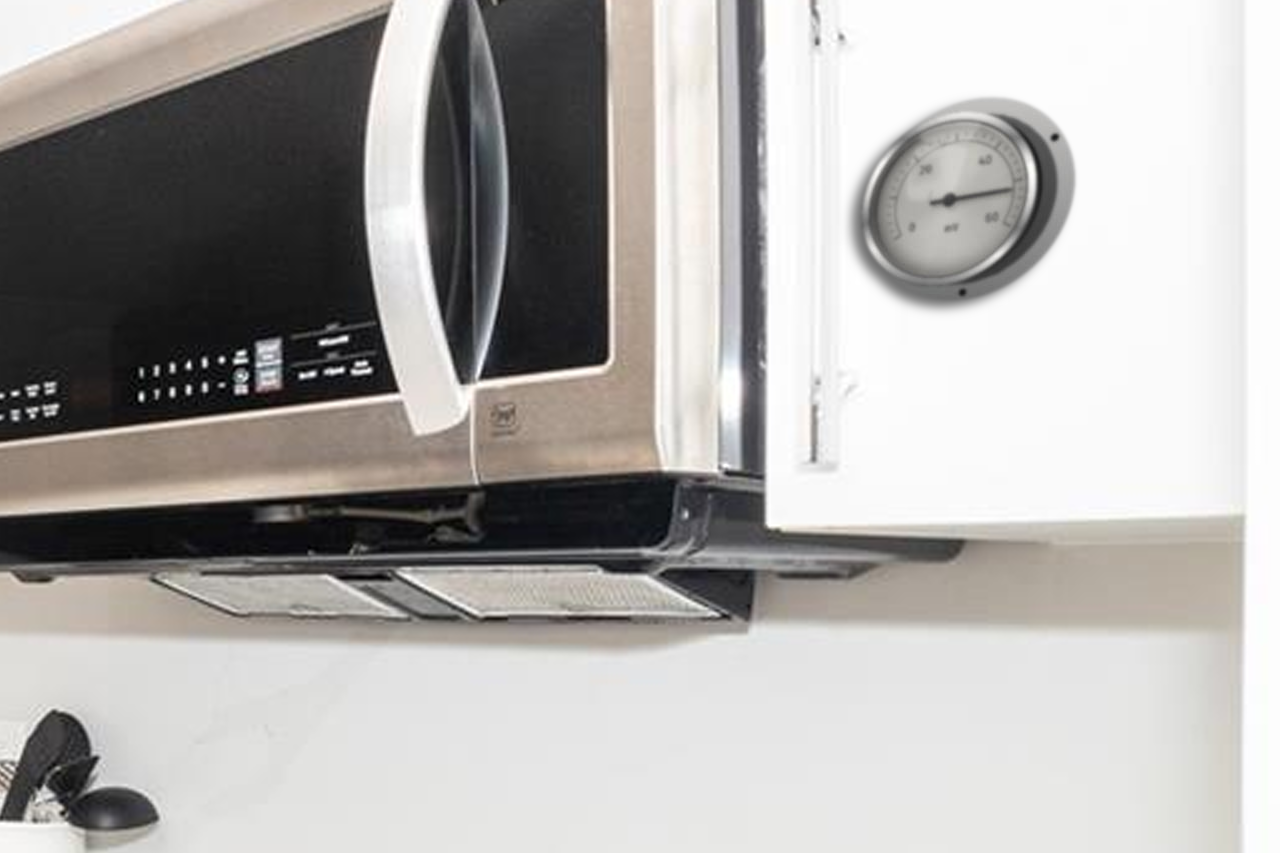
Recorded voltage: 52 mV
